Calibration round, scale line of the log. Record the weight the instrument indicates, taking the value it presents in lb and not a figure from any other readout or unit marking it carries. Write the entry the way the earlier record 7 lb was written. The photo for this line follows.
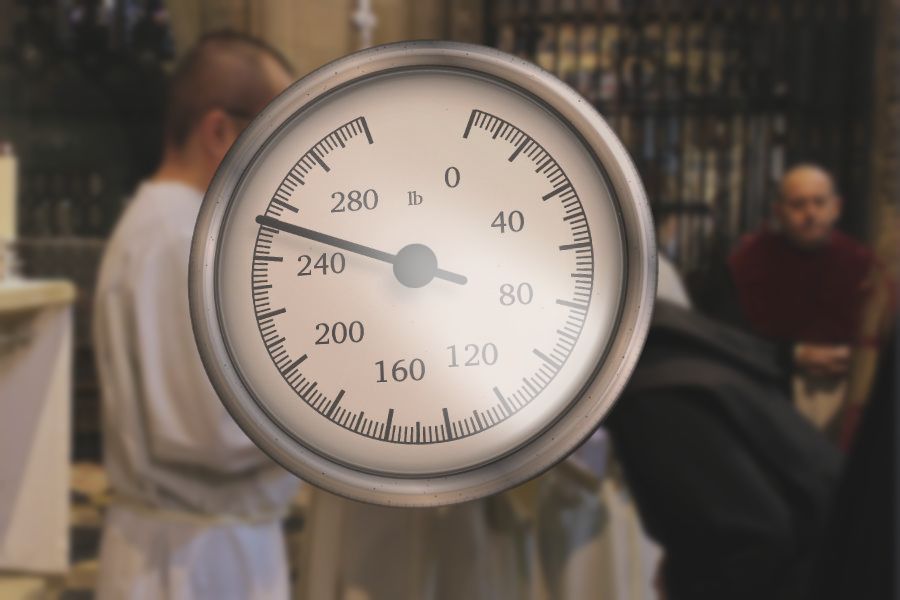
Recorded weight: 252 lb
